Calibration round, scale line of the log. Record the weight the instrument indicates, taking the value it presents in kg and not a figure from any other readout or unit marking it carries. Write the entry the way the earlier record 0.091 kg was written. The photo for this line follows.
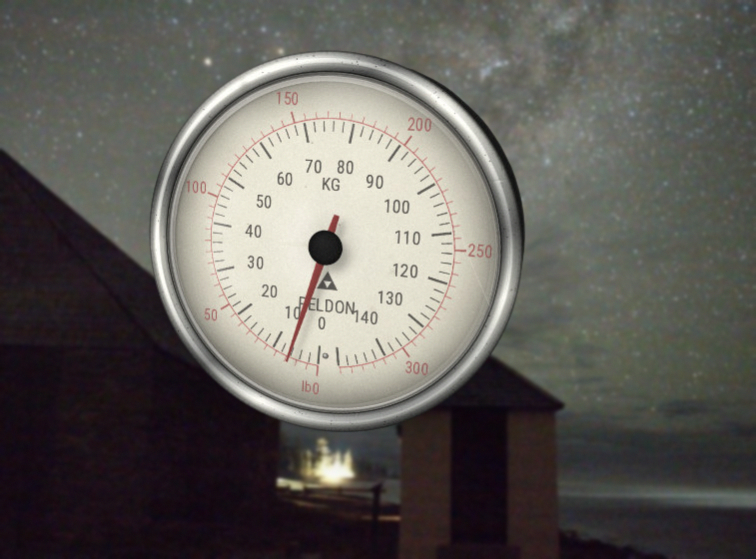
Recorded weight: 6 kg
